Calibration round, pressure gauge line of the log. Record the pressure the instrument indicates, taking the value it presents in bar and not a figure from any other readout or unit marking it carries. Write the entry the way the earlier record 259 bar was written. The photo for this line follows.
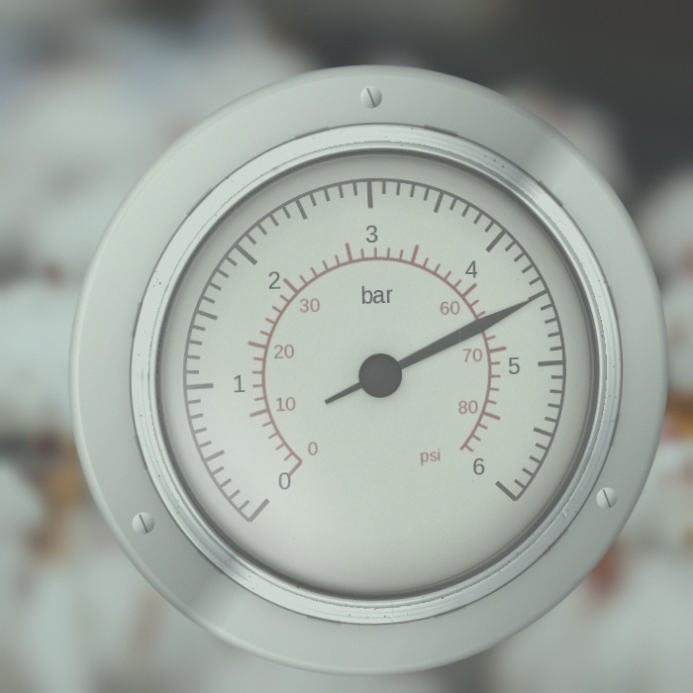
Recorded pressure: 4.5 bar
